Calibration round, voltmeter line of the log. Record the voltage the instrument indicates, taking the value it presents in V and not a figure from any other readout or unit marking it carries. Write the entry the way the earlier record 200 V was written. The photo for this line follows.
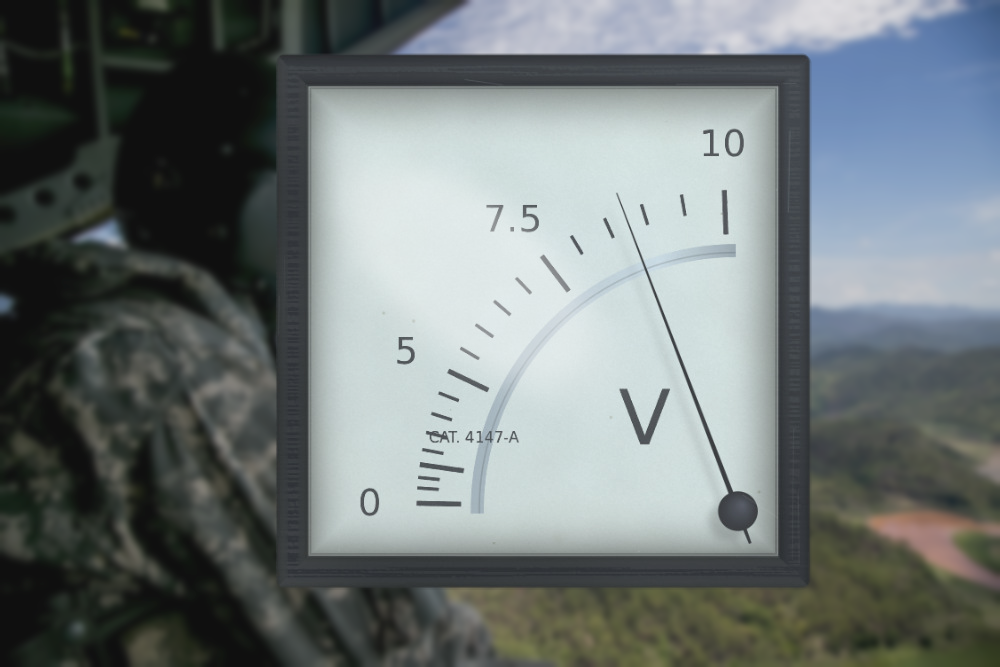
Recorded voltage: 8.75 V
